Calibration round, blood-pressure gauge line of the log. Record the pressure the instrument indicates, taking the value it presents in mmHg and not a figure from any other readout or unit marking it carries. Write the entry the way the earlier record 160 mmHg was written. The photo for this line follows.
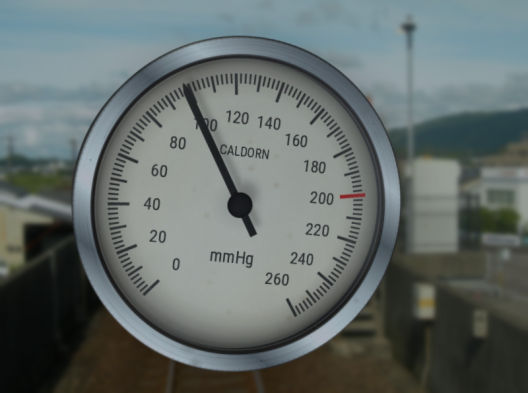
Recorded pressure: 98 mmHg
